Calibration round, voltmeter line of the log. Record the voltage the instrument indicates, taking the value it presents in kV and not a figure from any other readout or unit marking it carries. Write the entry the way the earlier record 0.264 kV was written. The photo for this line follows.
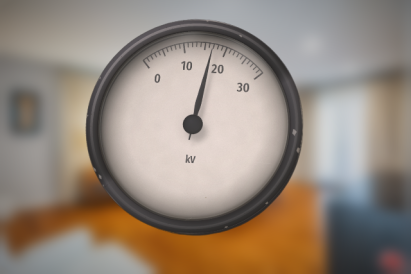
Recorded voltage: 17 kV
